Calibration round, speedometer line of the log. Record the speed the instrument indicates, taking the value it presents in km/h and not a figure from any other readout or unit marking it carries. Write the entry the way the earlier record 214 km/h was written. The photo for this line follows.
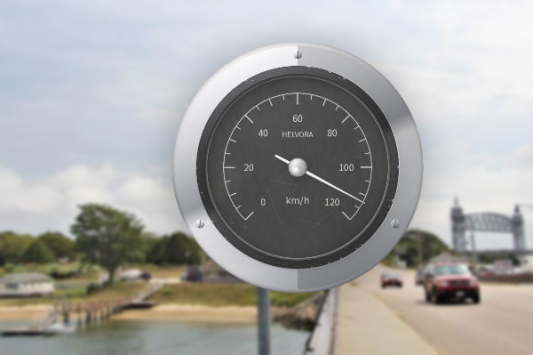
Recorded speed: 112.5 km/h
